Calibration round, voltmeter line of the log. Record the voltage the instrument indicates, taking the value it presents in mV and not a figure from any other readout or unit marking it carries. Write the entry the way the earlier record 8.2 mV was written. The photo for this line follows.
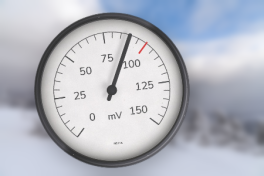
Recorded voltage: 90 mV
